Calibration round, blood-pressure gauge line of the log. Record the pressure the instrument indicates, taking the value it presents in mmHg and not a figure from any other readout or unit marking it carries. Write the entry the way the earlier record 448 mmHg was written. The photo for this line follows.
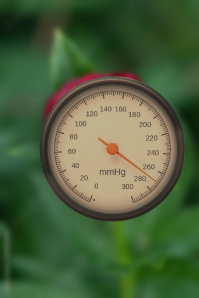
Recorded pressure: 270 mmHg
